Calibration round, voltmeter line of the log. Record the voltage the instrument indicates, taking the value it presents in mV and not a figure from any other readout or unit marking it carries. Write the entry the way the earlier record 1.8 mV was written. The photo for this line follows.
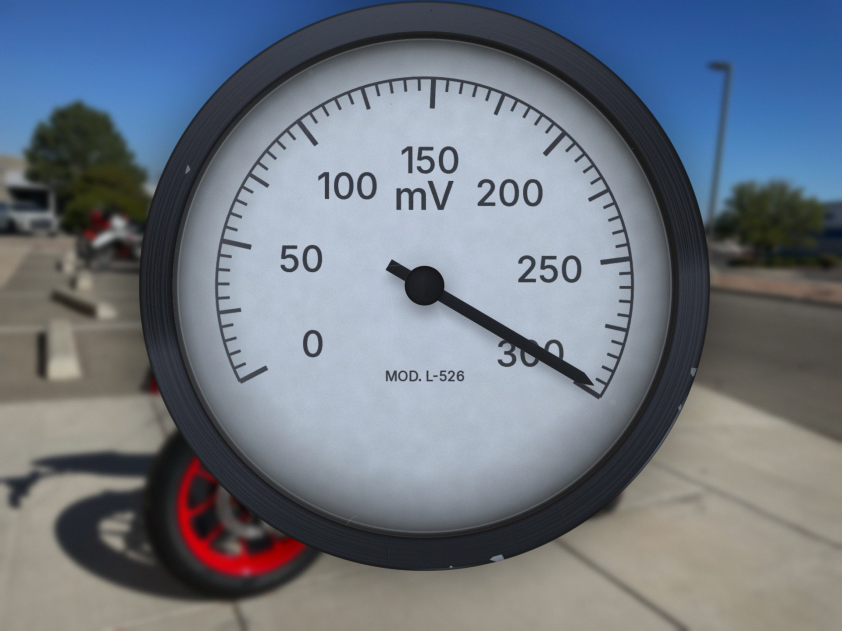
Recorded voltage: 297.5 mV
